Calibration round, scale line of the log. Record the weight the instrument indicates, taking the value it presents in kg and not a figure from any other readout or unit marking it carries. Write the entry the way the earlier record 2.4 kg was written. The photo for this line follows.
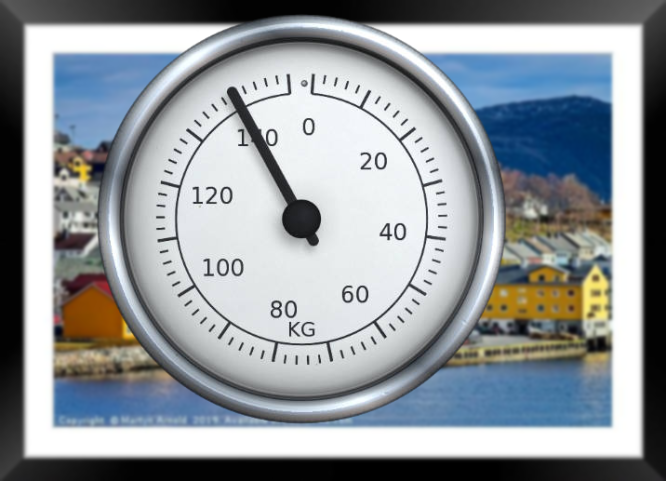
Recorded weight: 140 kg
